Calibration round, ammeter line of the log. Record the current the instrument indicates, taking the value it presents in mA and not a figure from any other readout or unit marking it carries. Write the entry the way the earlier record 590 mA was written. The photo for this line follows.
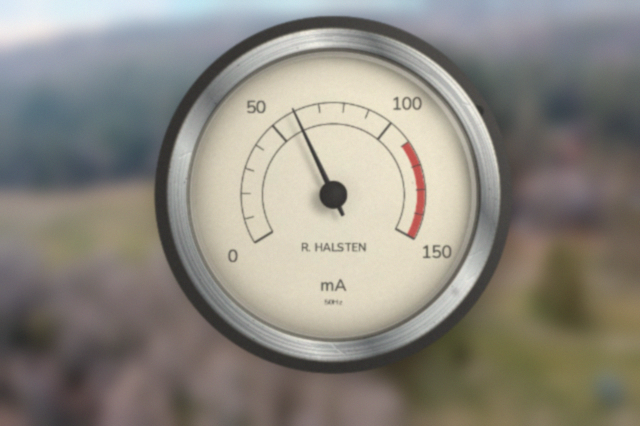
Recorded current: 60 mA
